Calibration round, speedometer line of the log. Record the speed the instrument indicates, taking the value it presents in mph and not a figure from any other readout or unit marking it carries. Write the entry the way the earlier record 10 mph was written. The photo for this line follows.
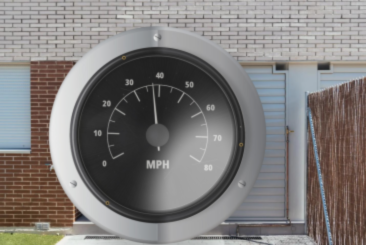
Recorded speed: 37.5 mph
